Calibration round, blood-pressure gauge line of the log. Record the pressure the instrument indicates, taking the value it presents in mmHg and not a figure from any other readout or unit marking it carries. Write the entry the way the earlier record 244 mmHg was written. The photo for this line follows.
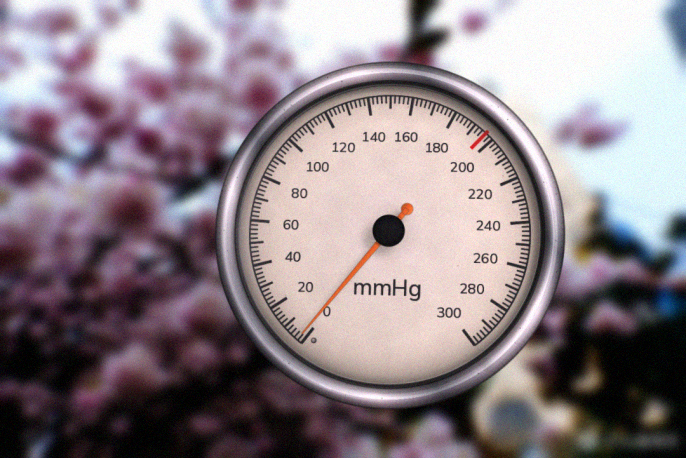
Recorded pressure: 2 mmHg
